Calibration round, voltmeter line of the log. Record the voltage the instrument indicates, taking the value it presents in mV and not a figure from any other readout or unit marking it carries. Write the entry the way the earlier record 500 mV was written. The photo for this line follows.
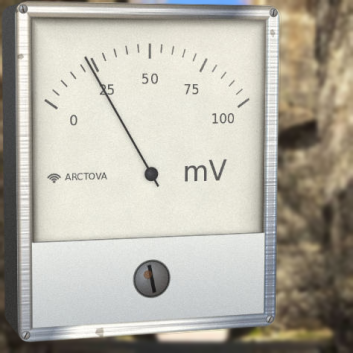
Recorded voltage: 22.5 mV
